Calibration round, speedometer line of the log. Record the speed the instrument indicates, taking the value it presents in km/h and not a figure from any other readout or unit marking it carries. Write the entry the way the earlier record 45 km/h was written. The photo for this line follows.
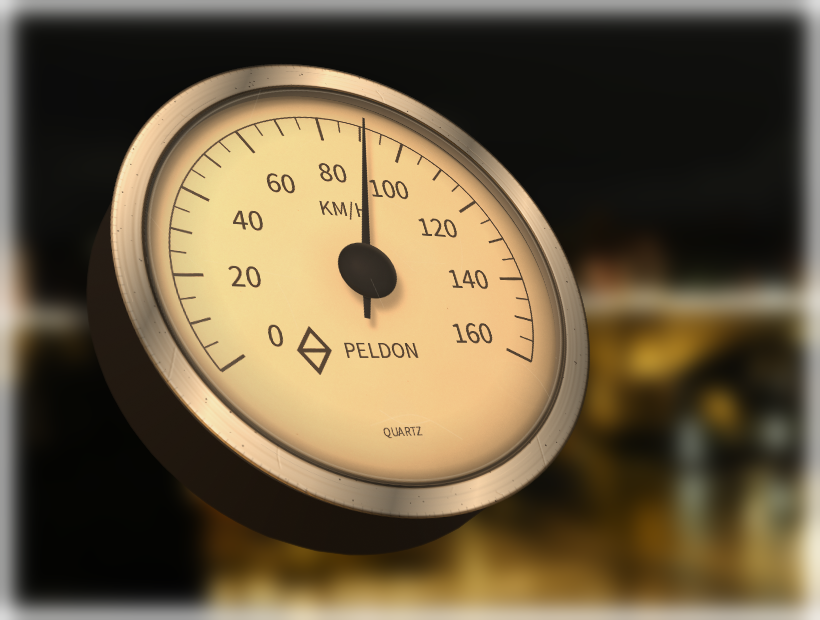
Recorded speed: 90 km/h
